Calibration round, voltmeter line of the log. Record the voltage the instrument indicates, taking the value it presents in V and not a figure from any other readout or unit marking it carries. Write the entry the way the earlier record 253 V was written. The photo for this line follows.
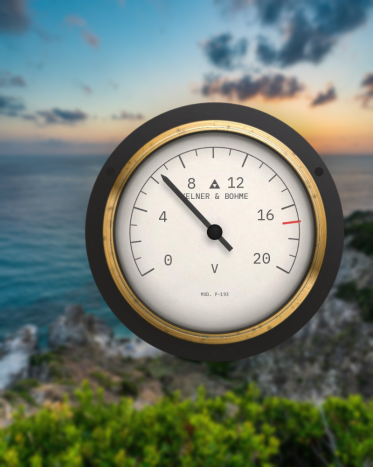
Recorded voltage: 6.5 V
